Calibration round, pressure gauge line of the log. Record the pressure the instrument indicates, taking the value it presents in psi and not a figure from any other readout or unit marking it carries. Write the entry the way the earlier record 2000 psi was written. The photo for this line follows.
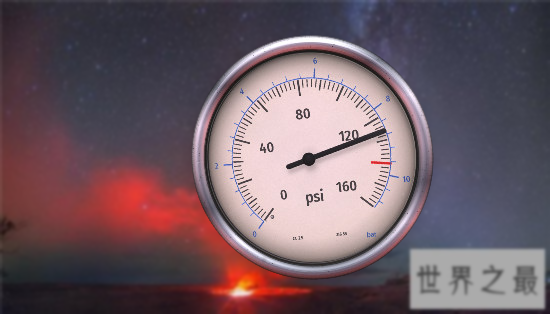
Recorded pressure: 126 psi
